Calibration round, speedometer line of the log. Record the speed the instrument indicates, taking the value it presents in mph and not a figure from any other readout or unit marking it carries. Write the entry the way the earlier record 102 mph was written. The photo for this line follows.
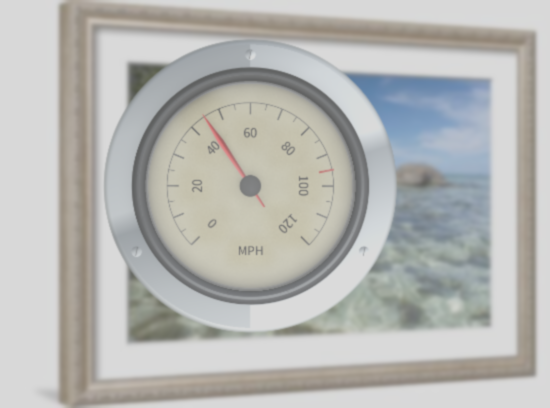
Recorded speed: 45 mph
